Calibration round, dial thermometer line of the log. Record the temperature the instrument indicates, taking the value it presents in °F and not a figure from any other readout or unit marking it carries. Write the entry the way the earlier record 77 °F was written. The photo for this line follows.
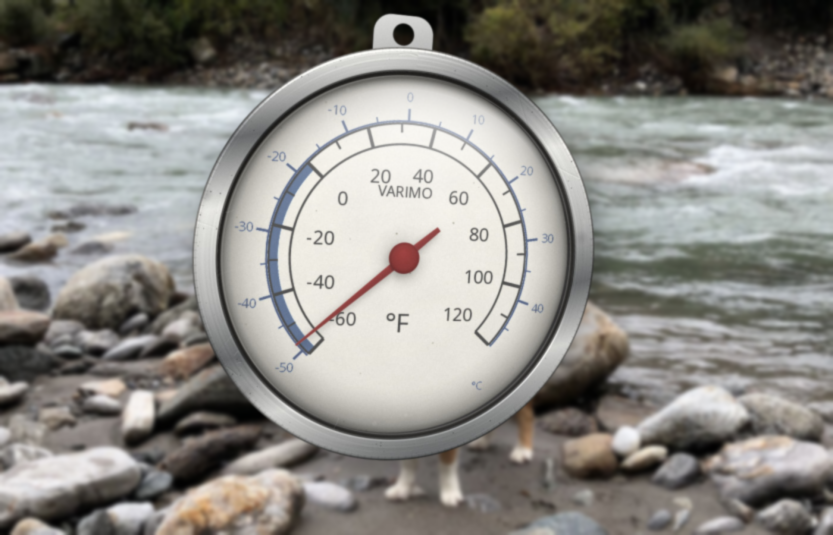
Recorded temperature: -55 °F
